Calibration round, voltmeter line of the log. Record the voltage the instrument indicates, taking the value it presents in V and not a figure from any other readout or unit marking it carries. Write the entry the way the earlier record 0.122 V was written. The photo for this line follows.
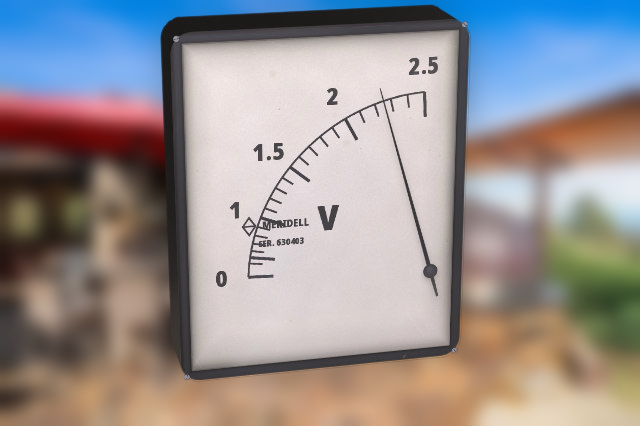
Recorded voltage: 2.25 V
